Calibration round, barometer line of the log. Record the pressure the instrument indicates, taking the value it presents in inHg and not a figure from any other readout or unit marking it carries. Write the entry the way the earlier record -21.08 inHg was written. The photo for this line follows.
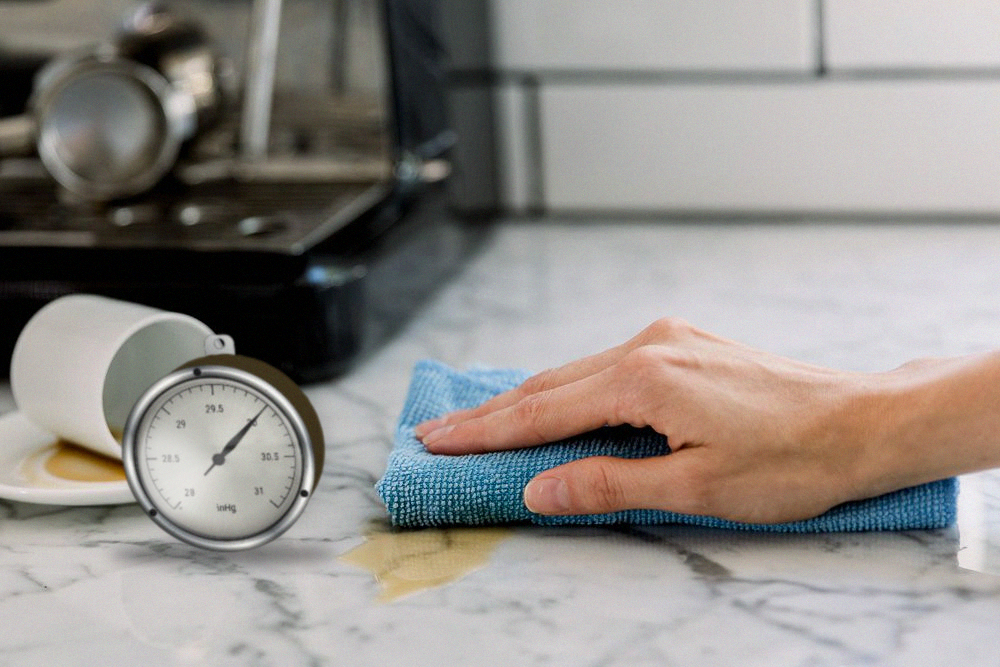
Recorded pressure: 30 inHg
